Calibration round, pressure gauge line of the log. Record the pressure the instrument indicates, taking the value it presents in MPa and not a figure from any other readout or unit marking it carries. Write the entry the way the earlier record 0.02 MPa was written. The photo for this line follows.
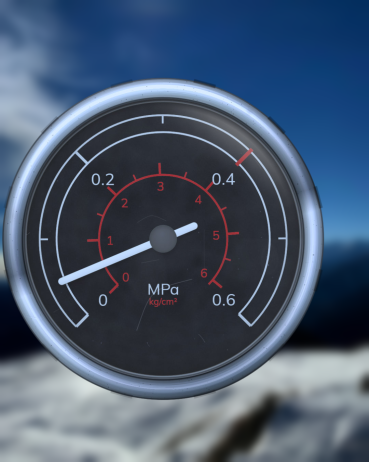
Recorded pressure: 0.05 MPa
